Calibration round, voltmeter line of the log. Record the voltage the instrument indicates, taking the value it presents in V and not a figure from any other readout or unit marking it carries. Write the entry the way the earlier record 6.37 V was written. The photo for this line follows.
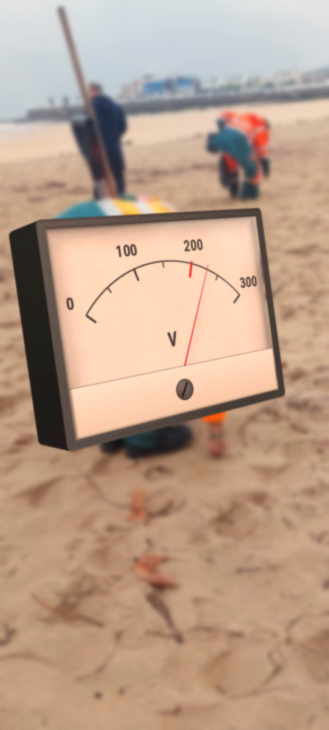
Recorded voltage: 225 V
